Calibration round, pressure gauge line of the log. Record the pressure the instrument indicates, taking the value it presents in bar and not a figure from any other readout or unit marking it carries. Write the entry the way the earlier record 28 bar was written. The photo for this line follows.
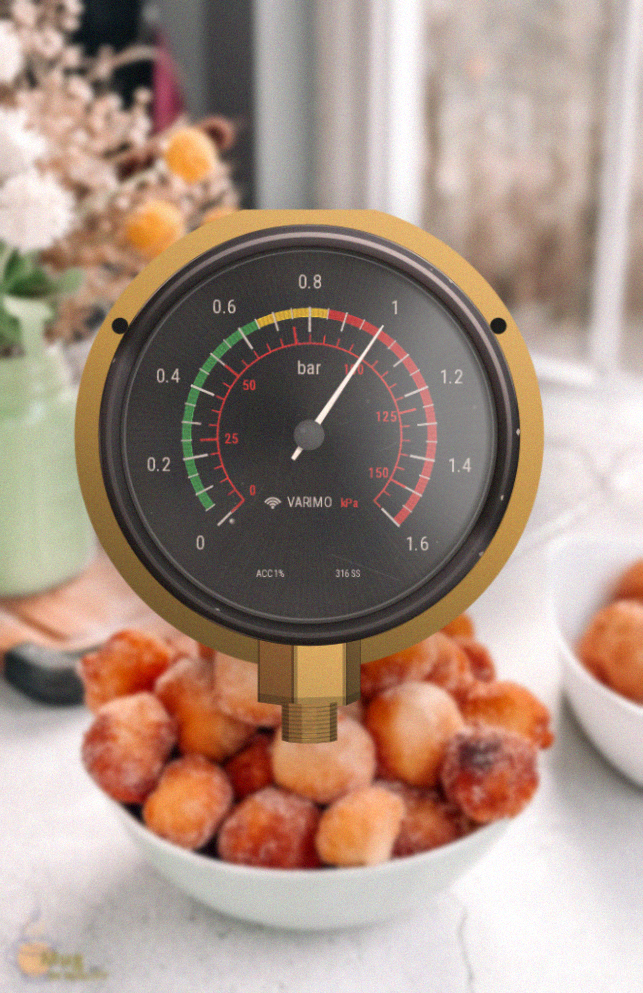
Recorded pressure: 1 bar
